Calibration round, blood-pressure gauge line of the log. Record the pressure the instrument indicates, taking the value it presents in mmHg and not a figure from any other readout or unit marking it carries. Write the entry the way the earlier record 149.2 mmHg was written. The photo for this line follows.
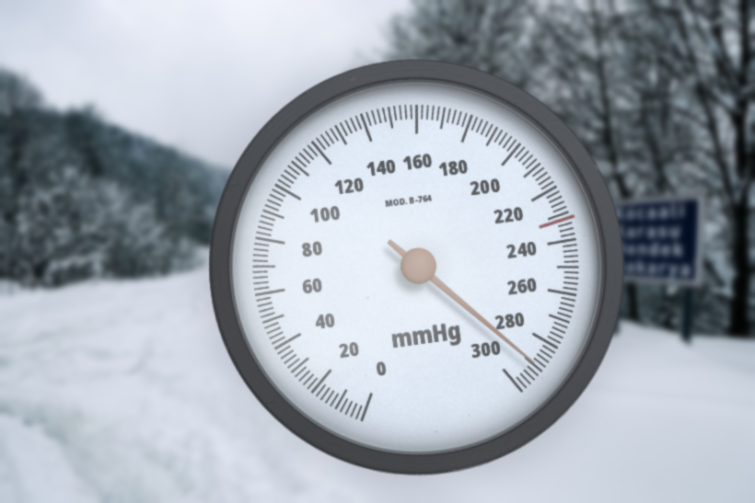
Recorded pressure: 290 mmHg
